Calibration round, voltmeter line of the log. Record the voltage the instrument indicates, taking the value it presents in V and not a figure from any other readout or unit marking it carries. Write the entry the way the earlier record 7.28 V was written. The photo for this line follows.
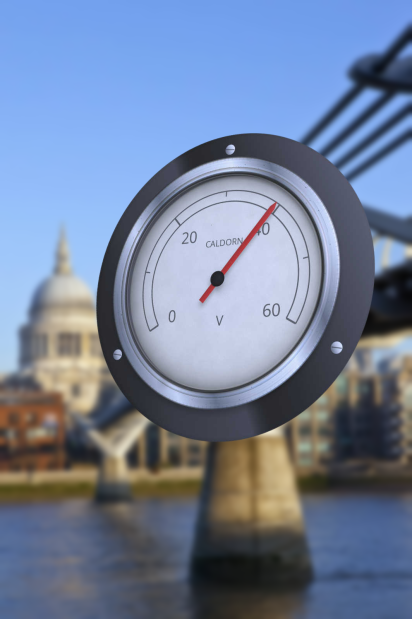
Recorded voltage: 40 V
